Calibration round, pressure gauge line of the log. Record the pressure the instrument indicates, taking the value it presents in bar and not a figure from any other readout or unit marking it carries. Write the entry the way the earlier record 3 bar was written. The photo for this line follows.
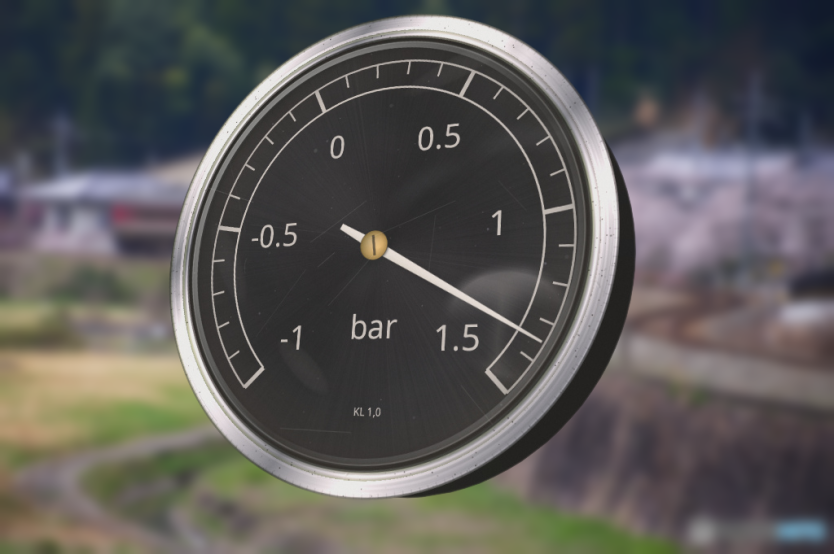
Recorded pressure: 1.35 bar
